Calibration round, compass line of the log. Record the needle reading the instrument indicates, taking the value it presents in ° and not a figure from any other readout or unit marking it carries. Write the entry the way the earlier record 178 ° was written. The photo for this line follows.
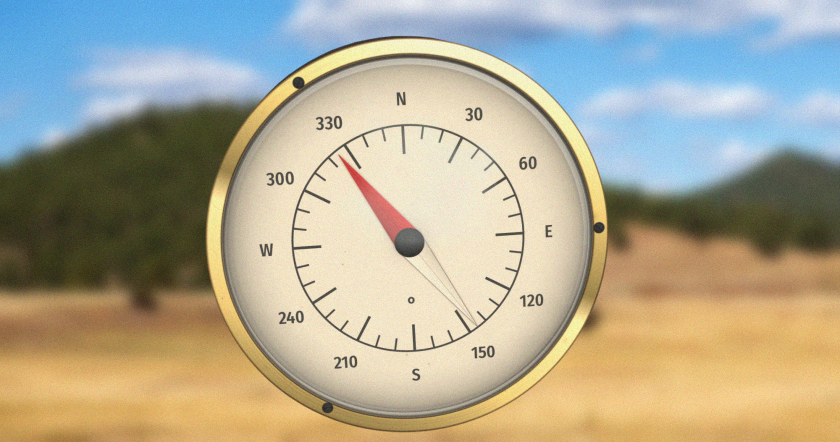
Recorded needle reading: 325 °
